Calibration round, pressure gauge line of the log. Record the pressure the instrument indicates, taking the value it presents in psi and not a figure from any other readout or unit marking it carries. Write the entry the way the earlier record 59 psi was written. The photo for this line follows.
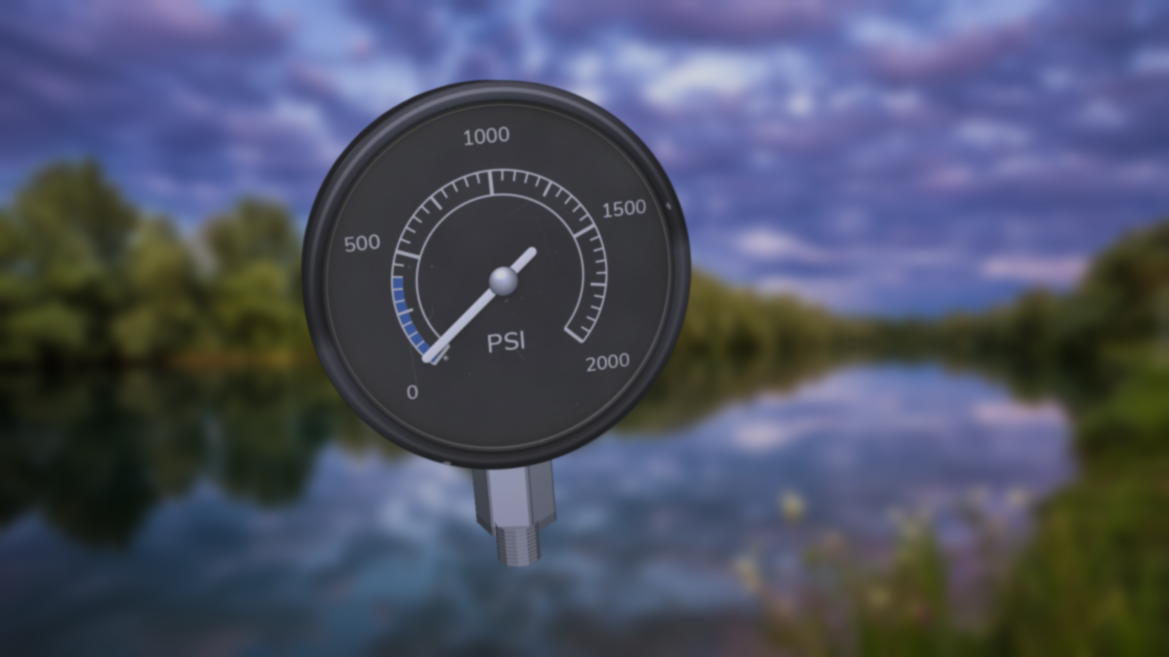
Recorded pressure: 50 psi
